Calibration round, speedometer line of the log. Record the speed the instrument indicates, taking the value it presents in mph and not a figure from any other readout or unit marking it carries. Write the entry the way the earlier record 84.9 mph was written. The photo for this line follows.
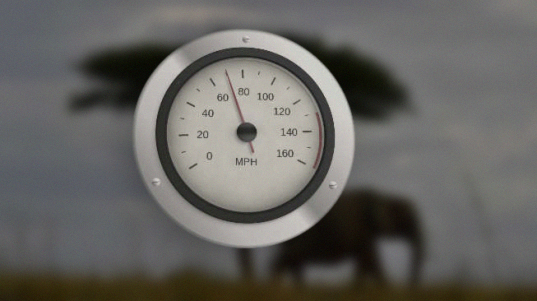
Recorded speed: 70 mph
